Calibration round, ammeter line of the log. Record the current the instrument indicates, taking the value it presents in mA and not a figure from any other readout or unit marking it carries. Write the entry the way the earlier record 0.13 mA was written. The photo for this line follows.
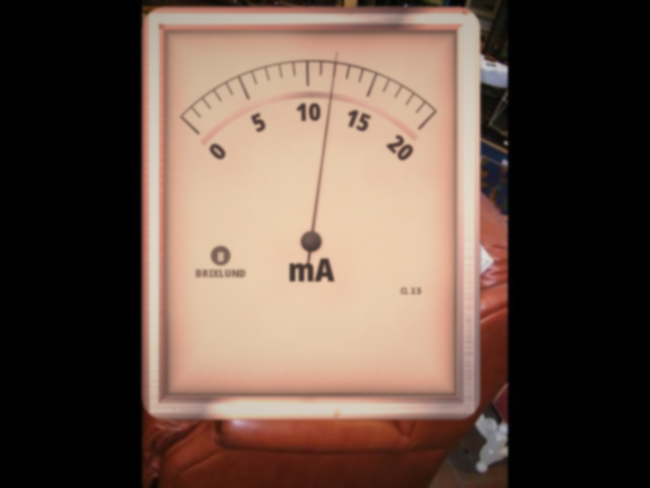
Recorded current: 12 mA
